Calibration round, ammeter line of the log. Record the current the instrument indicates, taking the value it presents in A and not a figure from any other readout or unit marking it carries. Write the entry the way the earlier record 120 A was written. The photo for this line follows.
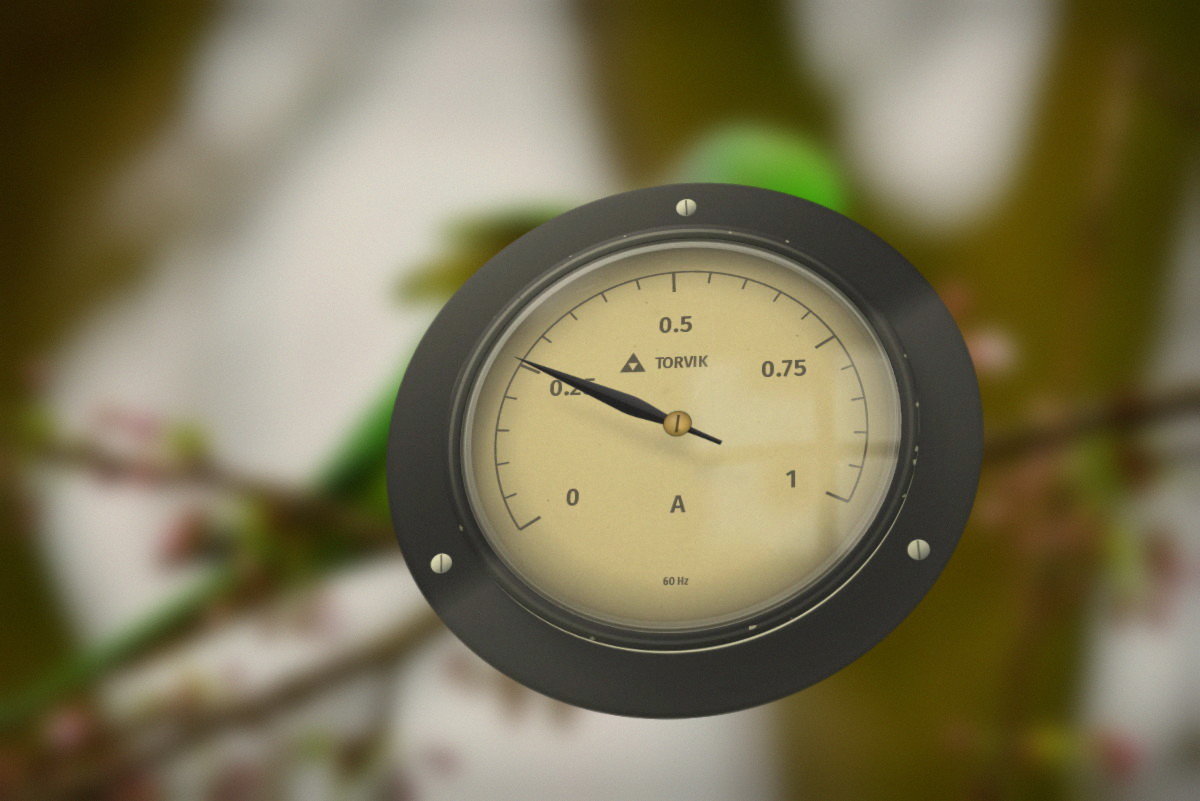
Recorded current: 0.25 A
